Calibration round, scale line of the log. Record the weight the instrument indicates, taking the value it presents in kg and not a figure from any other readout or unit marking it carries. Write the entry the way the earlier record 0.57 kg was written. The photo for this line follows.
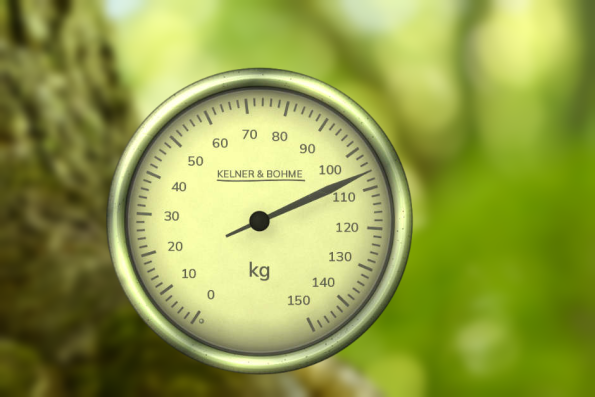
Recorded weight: 106 kg
